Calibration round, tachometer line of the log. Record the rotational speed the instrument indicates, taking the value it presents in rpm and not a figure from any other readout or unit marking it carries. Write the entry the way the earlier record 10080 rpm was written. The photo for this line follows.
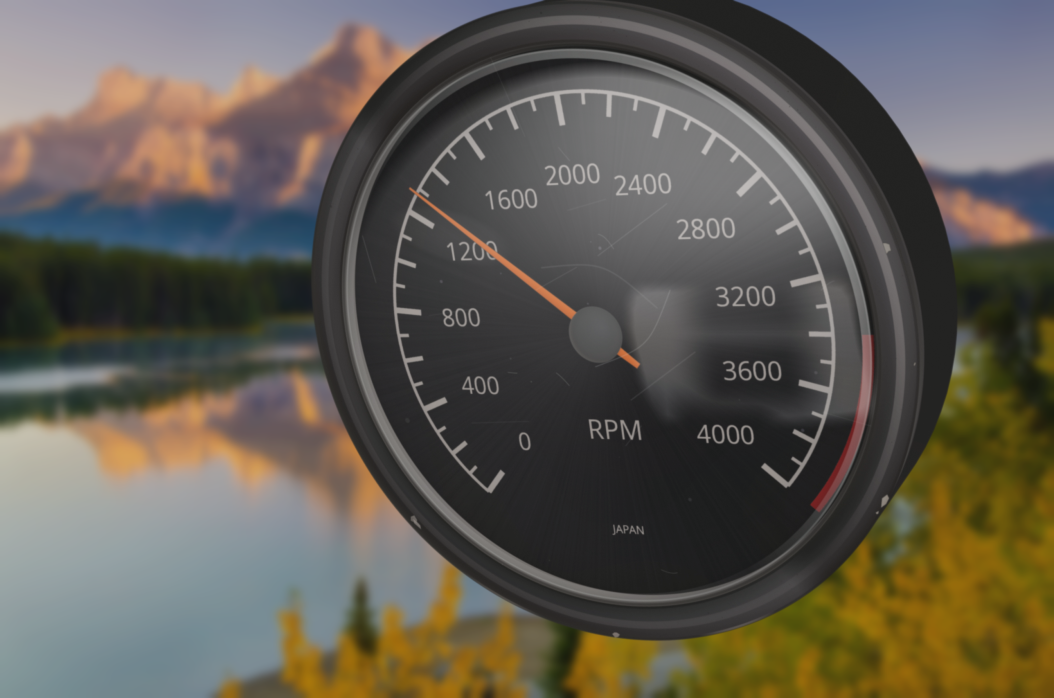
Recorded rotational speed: 1300 rpm
